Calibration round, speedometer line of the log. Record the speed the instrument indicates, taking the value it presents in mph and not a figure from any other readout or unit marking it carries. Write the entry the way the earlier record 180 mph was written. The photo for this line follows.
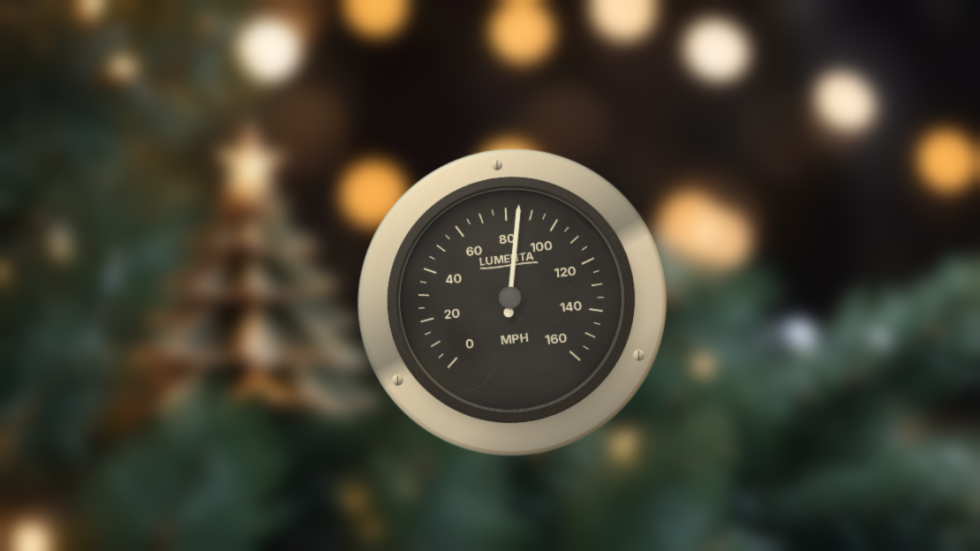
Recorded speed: 85 mph
